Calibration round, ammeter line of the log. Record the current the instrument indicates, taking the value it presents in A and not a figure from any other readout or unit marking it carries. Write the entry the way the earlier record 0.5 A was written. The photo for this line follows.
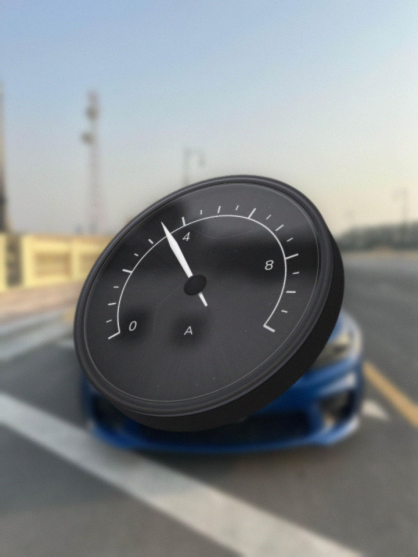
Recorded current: 3.5 A
